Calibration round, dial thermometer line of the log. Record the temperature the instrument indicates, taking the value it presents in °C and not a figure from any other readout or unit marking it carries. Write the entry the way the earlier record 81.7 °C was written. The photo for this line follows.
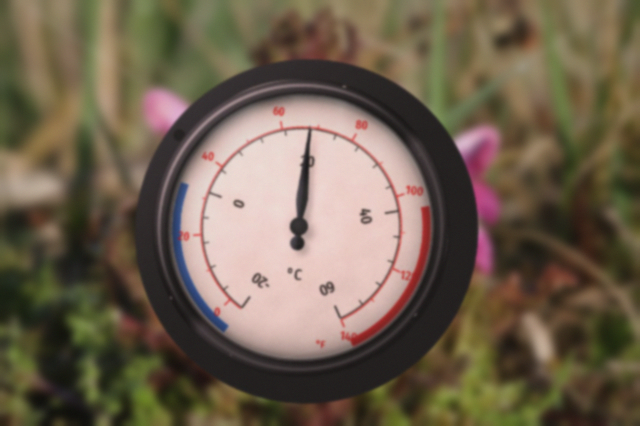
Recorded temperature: 20 °C
